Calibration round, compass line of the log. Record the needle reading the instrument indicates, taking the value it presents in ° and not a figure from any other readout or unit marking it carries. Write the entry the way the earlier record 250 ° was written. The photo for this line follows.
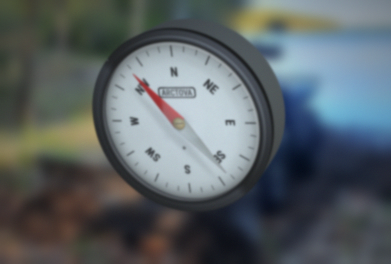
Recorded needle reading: 320 °
